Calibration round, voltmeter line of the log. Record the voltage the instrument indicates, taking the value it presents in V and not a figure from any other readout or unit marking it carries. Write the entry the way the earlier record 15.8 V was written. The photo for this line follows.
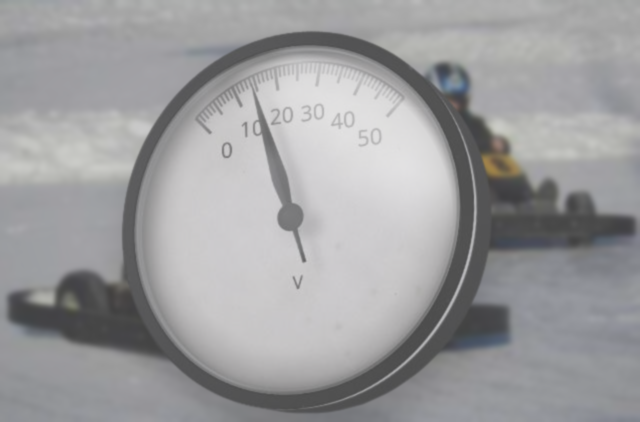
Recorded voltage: 15 V
